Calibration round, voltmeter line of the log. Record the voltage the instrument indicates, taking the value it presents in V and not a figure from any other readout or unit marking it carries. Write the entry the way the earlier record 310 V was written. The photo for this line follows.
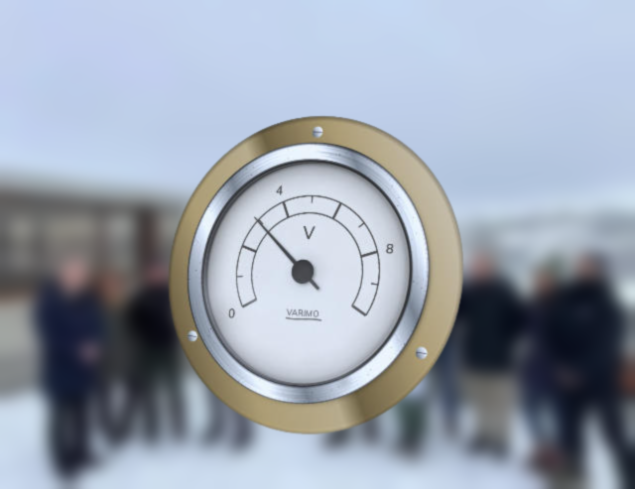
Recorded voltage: 3 V
